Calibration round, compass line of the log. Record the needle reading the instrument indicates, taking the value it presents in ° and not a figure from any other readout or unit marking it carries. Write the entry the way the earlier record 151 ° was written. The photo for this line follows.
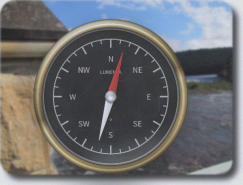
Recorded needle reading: 15 °
